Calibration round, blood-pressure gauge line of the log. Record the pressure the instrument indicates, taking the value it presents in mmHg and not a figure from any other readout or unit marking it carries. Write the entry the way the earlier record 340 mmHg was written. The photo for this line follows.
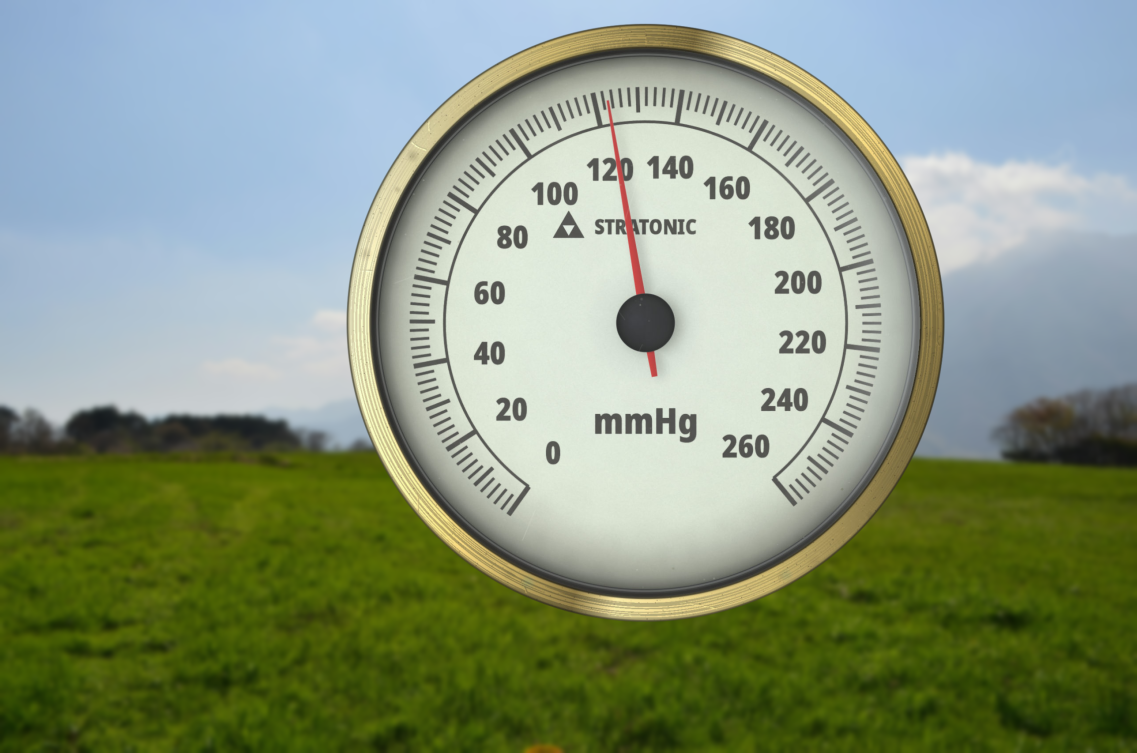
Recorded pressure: 123 mmHg
